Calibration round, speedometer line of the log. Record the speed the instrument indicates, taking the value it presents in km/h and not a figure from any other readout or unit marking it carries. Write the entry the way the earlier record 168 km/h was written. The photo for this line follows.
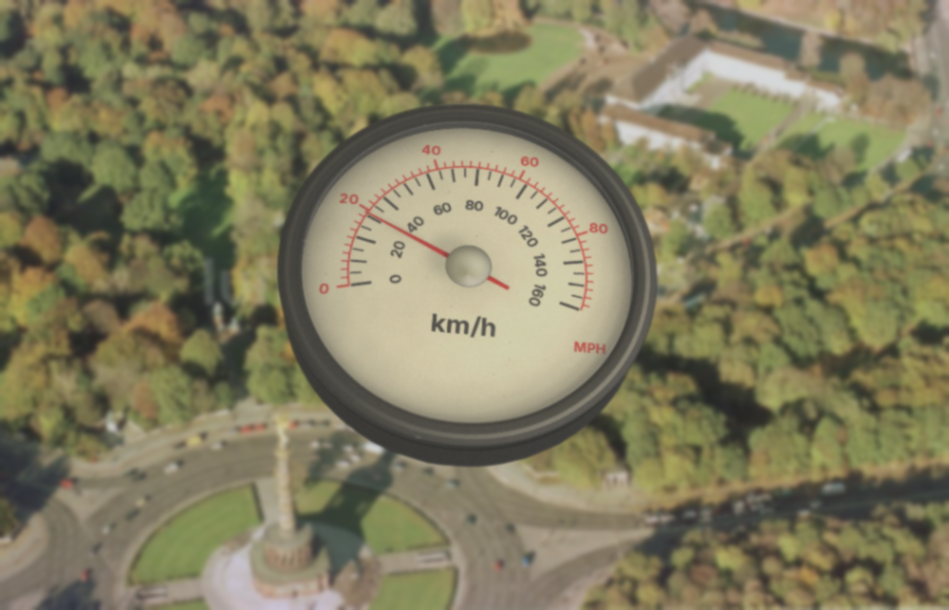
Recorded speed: 30 km/h
